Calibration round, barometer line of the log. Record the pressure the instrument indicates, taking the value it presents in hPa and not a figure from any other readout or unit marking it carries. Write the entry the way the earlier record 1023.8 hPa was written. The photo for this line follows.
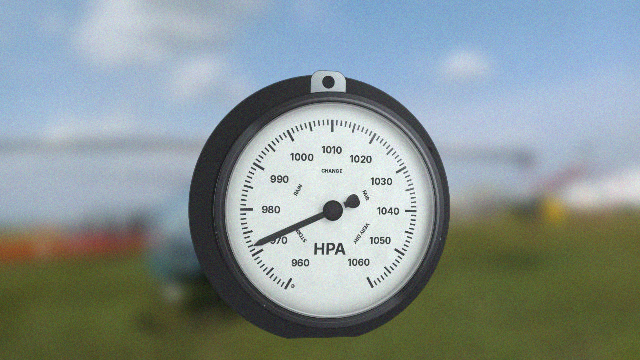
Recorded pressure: 972 hPa
